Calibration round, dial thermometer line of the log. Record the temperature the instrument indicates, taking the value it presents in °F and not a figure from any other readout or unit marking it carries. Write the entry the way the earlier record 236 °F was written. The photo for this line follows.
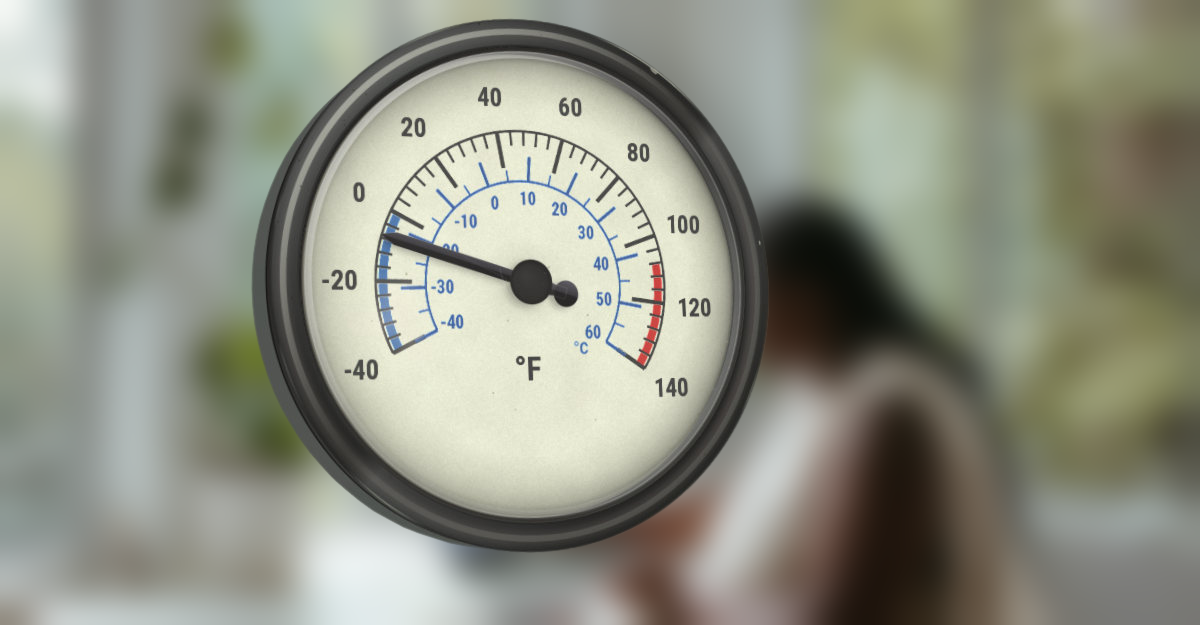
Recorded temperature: -8 °F
